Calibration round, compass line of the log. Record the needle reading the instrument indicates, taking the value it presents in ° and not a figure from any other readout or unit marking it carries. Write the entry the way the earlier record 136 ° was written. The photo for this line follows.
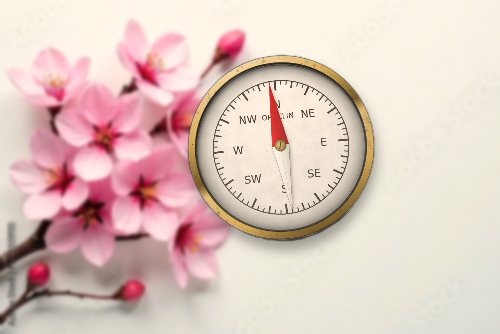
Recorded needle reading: 355 °
